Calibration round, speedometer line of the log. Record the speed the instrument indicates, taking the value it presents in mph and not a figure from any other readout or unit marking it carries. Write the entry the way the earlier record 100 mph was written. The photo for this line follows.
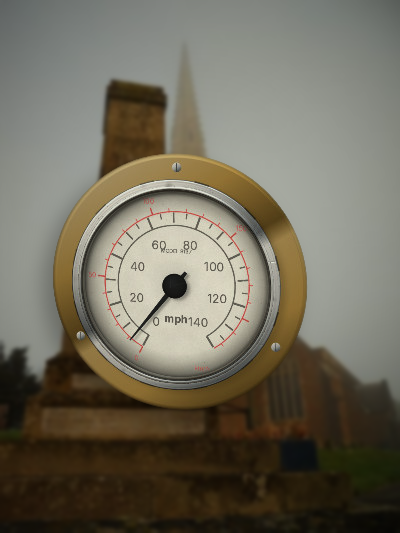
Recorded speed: 5 mph
